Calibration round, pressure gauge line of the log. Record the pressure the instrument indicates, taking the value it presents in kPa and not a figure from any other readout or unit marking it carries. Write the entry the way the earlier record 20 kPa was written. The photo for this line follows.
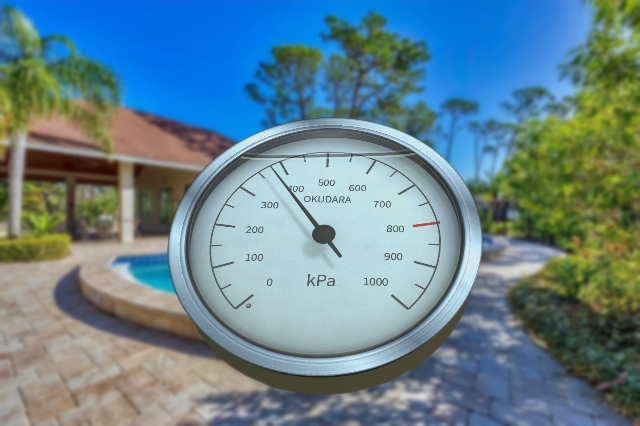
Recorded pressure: 375 kPa
